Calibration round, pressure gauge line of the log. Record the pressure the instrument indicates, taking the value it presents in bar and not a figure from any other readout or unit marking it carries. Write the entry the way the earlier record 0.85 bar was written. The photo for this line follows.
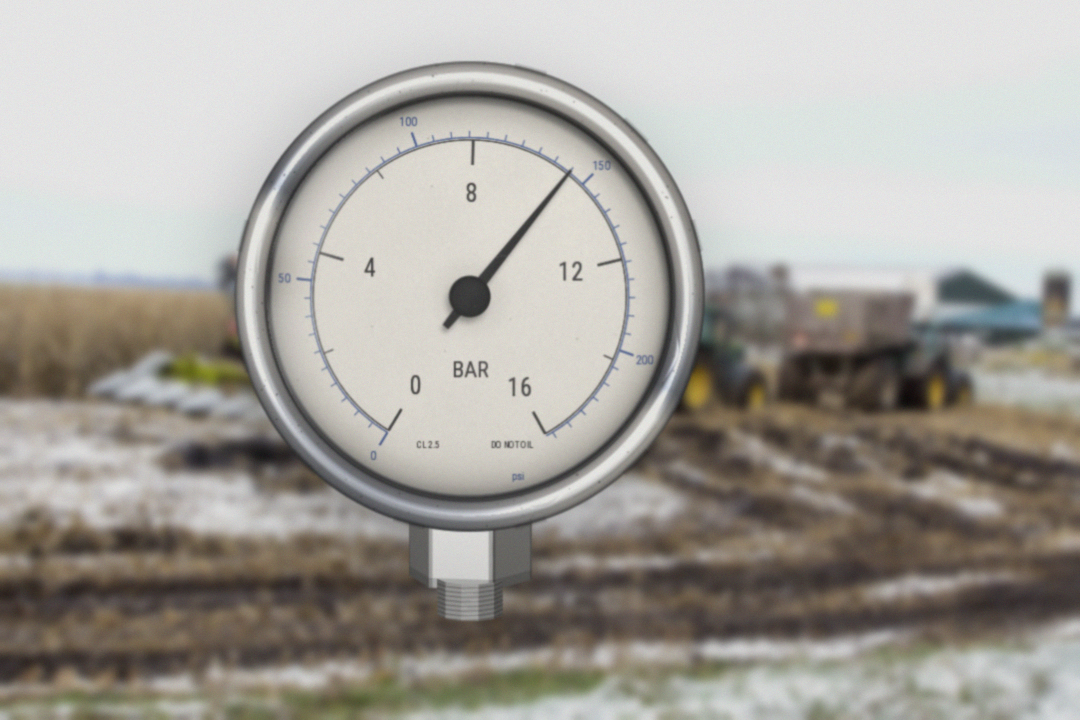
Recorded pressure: 10 bar
